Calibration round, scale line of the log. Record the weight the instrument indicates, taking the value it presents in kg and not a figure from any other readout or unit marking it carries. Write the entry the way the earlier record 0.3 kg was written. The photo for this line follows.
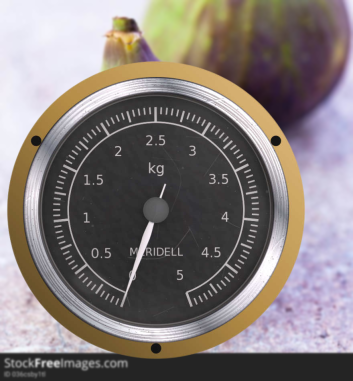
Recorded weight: 0 kg
